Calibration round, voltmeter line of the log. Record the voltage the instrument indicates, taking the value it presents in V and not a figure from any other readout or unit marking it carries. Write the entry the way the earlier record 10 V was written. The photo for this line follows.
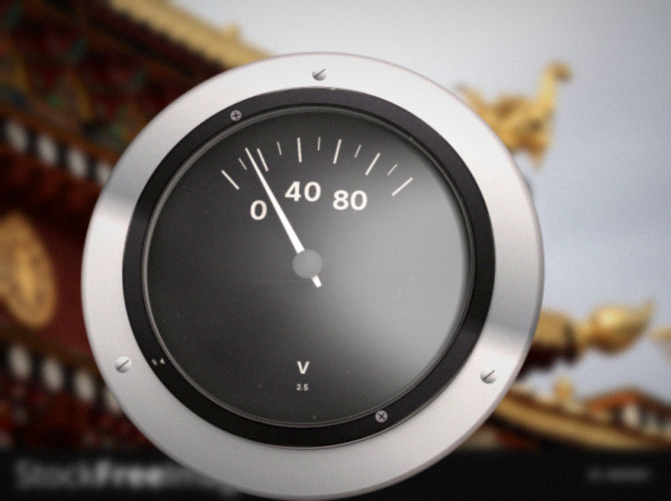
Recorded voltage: 15 V
